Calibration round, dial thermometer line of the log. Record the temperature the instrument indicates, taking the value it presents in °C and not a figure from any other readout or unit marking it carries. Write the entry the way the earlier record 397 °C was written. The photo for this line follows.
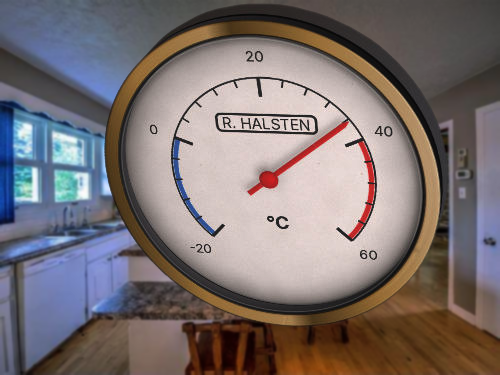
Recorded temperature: 36 °C
